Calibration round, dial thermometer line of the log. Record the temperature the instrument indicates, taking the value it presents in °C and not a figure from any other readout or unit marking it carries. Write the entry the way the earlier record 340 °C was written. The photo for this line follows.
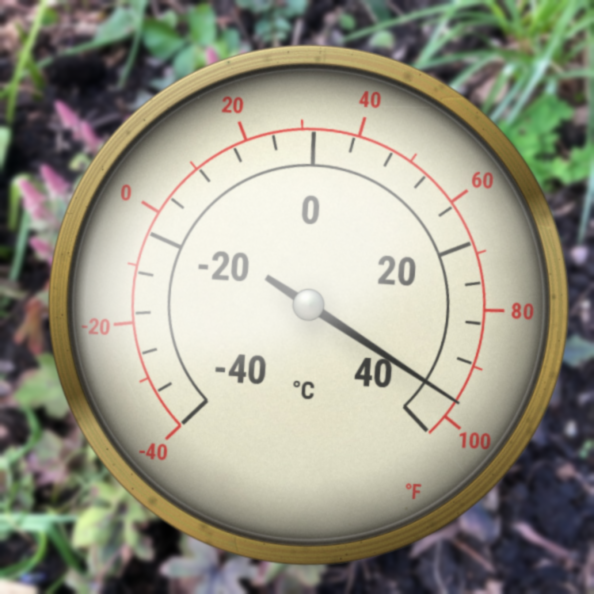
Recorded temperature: 36 °C
